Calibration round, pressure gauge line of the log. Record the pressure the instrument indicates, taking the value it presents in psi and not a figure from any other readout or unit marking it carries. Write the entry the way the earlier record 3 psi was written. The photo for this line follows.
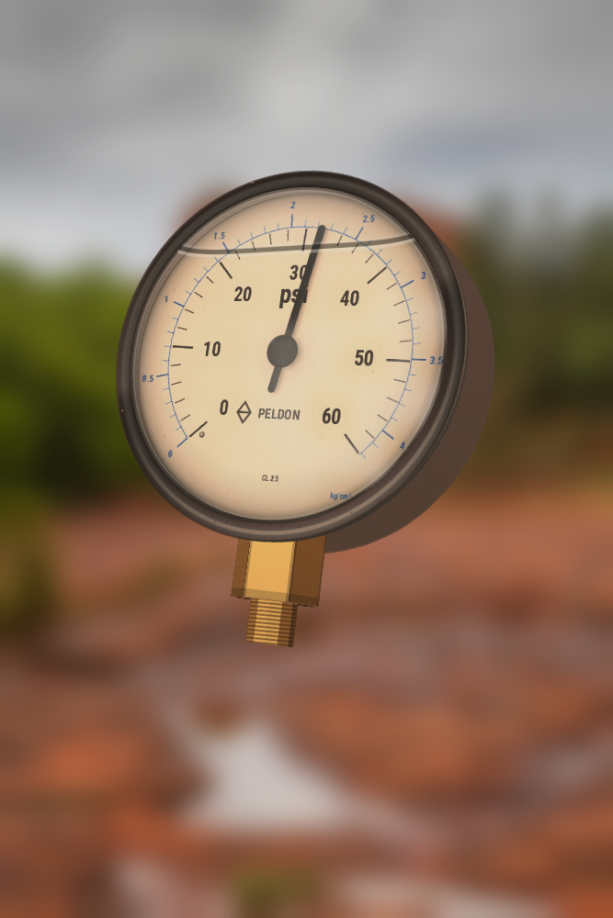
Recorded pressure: 32 psi
